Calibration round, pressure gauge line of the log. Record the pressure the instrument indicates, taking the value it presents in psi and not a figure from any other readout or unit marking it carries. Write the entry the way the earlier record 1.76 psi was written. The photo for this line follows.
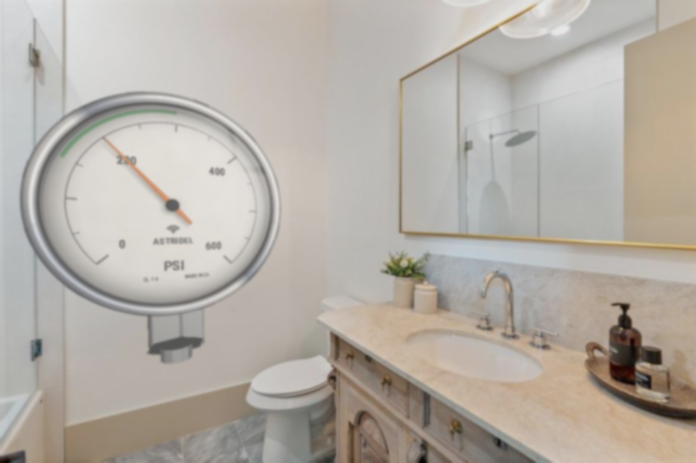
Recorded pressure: 200 psi
